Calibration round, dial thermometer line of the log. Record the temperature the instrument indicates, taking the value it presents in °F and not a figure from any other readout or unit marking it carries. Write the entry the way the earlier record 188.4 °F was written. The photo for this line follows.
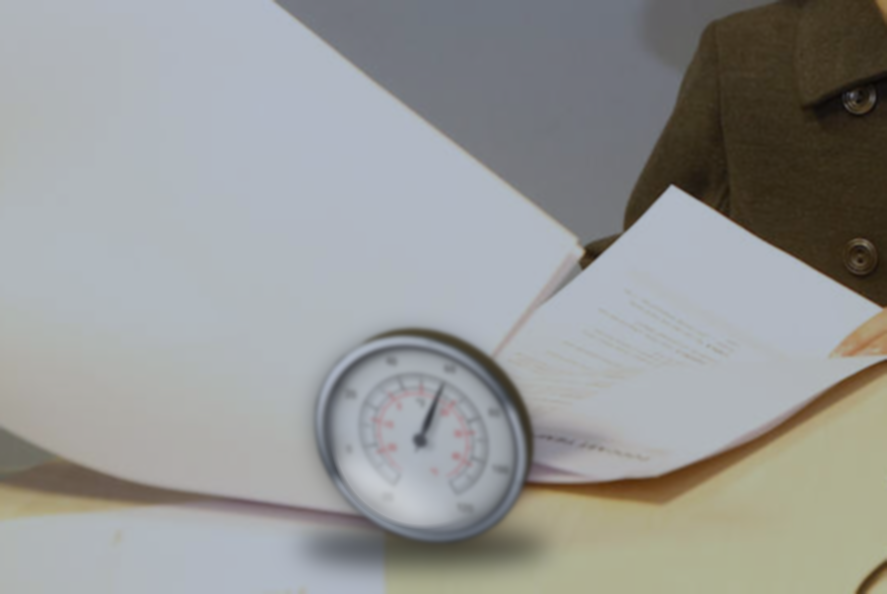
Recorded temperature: 60 °F
